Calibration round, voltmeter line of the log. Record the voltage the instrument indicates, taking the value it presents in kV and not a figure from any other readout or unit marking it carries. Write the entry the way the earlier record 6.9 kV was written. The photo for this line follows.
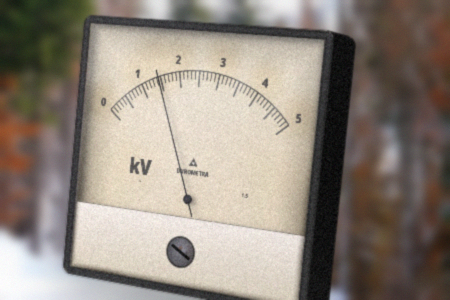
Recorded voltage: 1.5 kV
